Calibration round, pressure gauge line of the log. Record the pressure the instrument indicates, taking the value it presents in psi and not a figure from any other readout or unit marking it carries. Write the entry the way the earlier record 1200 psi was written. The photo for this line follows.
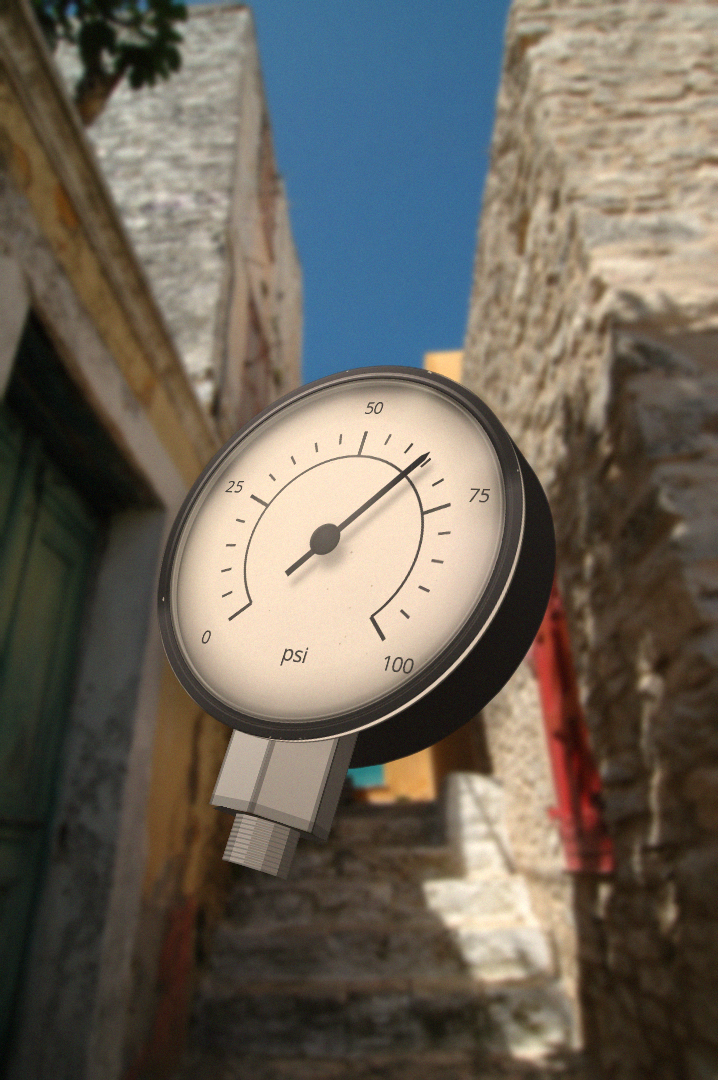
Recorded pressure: 65 psi
